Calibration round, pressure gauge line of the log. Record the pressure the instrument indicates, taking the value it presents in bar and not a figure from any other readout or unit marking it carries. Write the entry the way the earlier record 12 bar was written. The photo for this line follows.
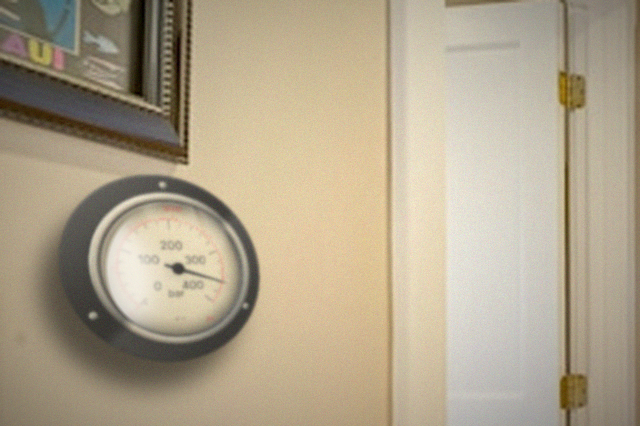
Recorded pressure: 360 bar
